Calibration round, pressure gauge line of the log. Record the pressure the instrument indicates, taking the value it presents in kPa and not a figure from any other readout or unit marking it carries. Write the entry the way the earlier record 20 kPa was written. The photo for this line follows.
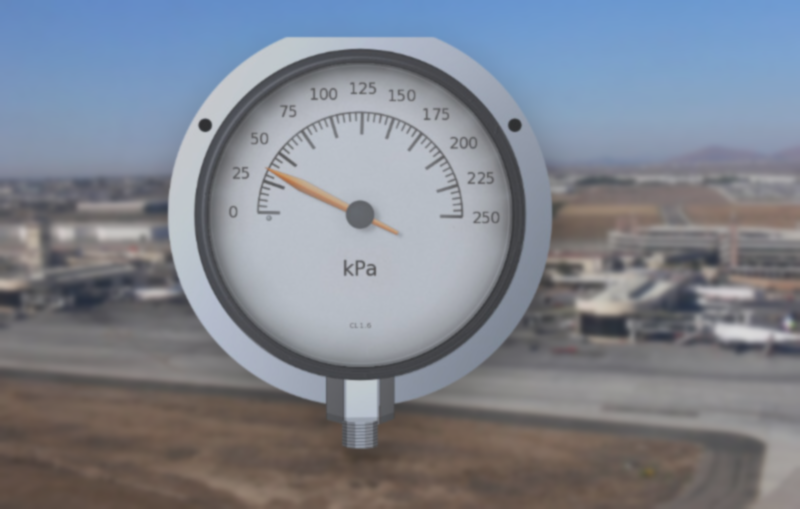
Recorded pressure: 35 kPa
